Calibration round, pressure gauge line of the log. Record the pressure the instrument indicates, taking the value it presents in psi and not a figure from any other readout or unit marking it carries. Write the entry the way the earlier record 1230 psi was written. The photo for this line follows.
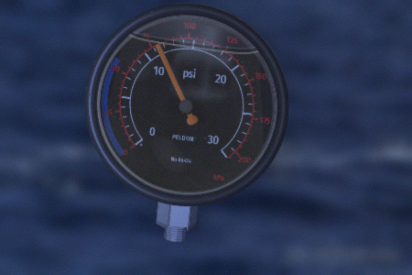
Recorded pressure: 11.5 psi
